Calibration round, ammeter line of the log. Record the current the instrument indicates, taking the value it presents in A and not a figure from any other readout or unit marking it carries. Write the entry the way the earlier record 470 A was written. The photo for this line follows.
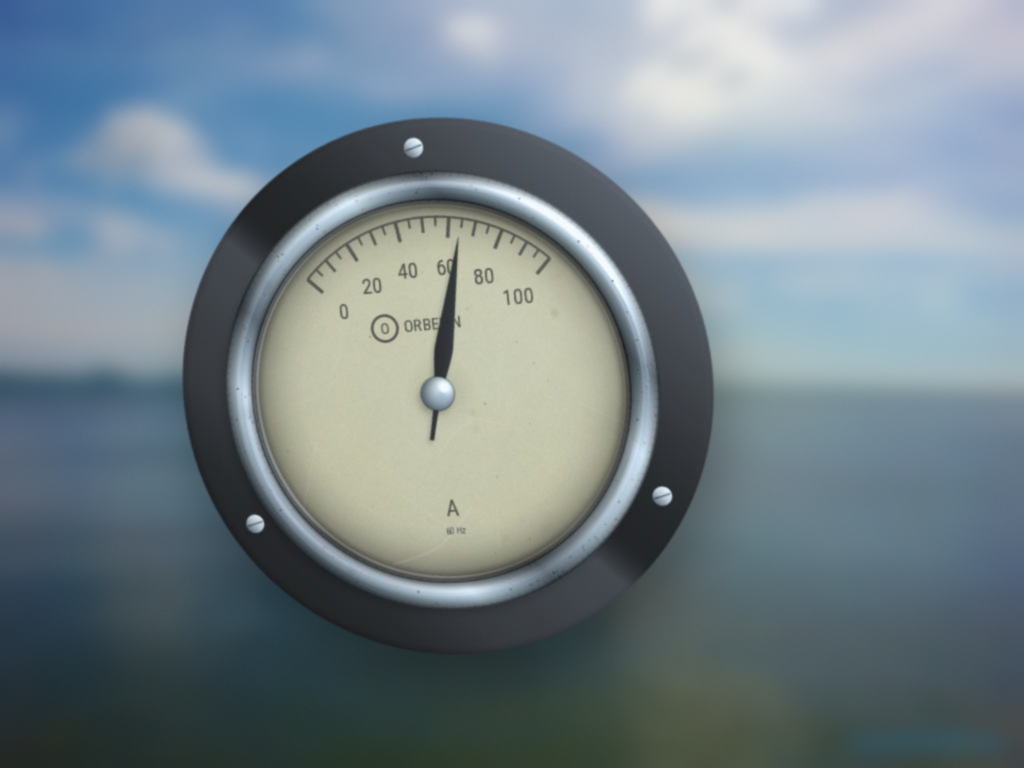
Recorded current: 65 A
